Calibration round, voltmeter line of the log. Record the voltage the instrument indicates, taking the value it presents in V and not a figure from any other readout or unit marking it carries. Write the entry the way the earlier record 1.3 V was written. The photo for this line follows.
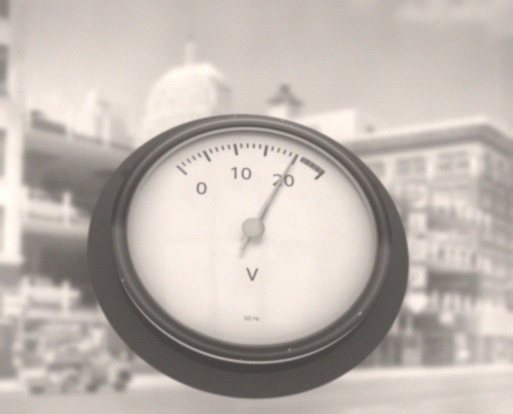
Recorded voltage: 20 V
